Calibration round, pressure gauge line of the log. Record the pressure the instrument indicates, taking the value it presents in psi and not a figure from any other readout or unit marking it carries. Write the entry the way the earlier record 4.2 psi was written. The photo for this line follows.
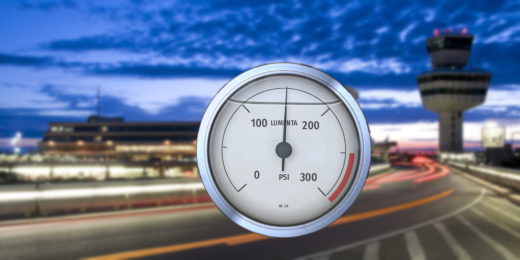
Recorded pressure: 150 psi
